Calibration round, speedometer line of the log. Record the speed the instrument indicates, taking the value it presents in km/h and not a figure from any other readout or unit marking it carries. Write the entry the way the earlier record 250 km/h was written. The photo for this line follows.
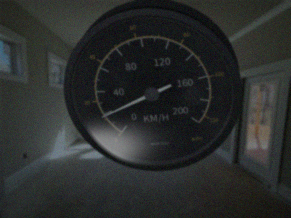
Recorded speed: 20 km/h
